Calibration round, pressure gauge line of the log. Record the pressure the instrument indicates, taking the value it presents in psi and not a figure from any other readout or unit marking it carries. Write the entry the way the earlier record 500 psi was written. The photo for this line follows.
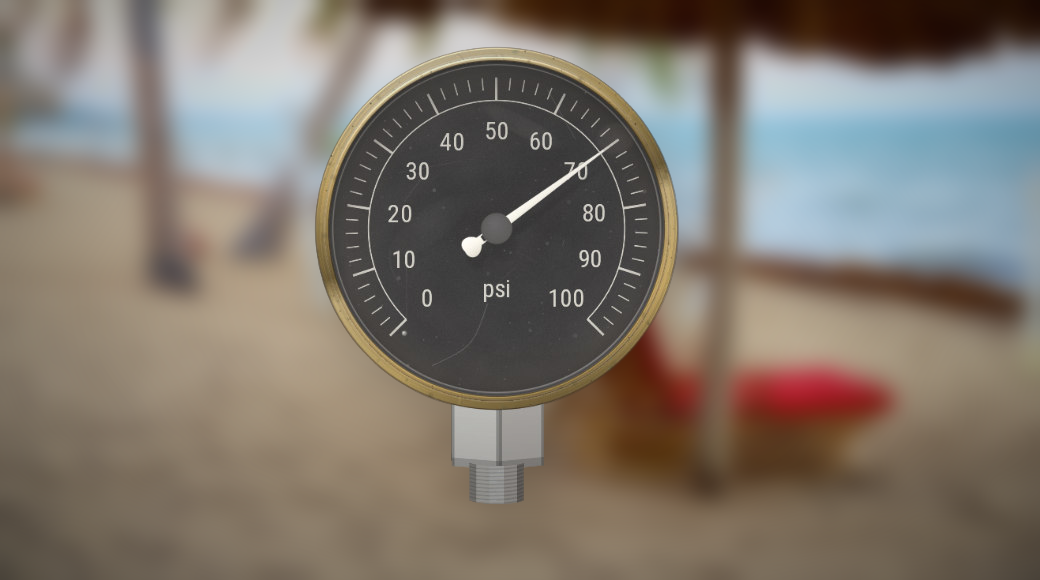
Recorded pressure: 70 psi
